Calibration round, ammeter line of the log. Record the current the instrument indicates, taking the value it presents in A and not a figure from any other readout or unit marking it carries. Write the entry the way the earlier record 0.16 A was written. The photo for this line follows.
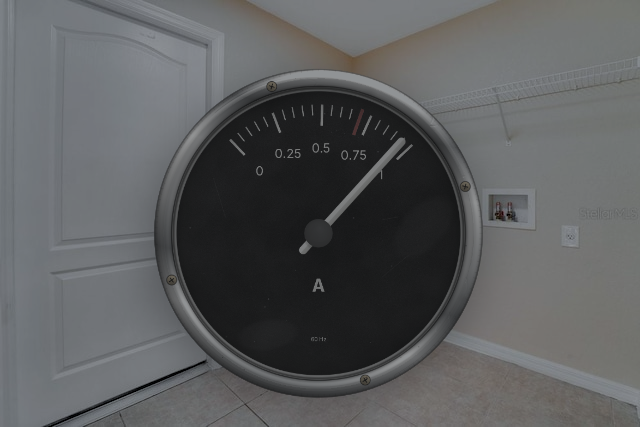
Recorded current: 0.95 A
